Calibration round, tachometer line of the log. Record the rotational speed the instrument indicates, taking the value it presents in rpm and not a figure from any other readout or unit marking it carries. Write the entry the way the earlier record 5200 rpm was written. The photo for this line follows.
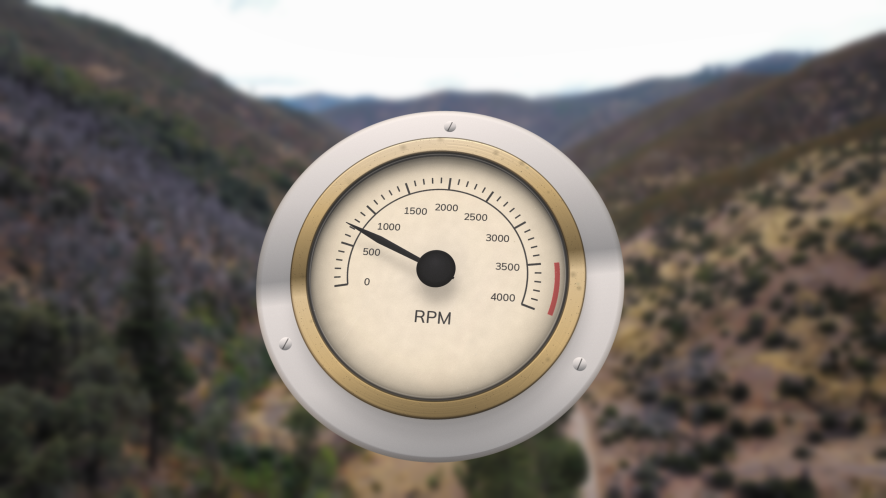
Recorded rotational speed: 700 rpm
